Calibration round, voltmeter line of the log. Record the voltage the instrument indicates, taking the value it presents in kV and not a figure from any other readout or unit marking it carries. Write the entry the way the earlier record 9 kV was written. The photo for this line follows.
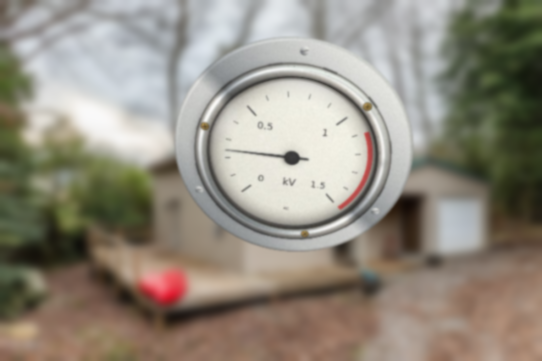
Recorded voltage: 0.25 kV
